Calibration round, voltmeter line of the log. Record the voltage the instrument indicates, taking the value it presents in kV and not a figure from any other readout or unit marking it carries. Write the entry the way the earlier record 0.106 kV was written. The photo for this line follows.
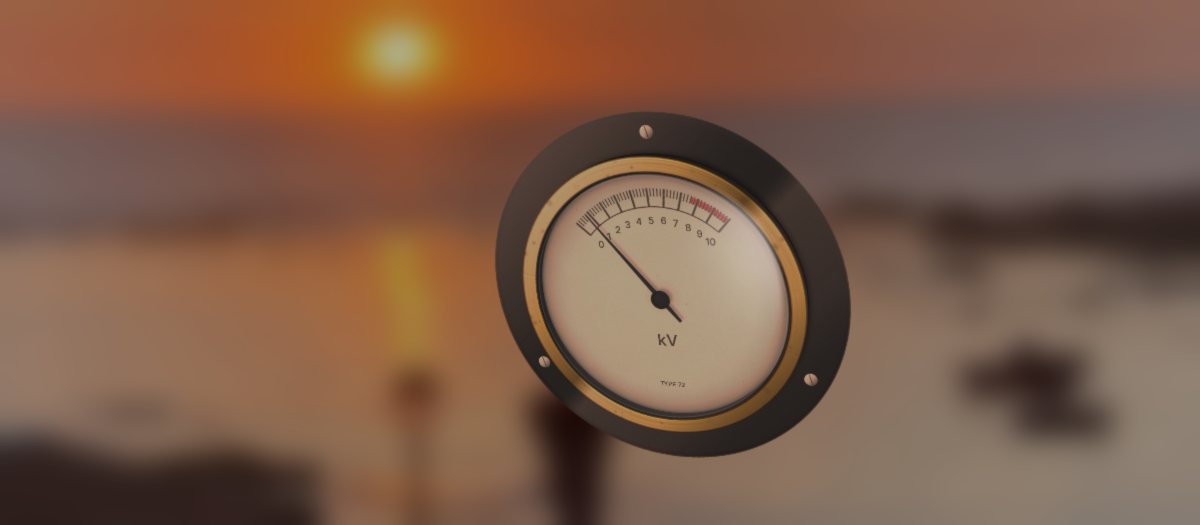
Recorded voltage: 1 kV
